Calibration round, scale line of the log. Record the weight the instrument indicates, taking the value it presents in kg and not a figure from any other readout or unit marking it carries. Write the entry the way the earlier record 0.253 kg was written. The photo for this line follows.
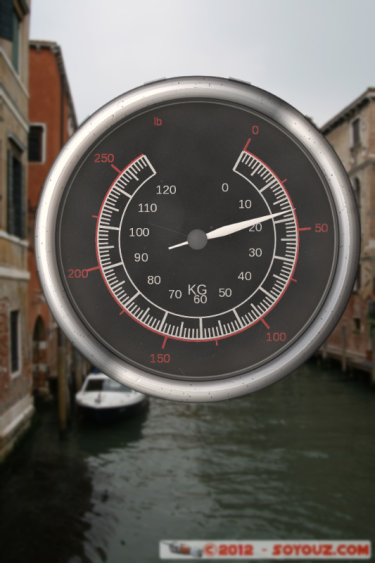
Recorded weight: 18 kg
